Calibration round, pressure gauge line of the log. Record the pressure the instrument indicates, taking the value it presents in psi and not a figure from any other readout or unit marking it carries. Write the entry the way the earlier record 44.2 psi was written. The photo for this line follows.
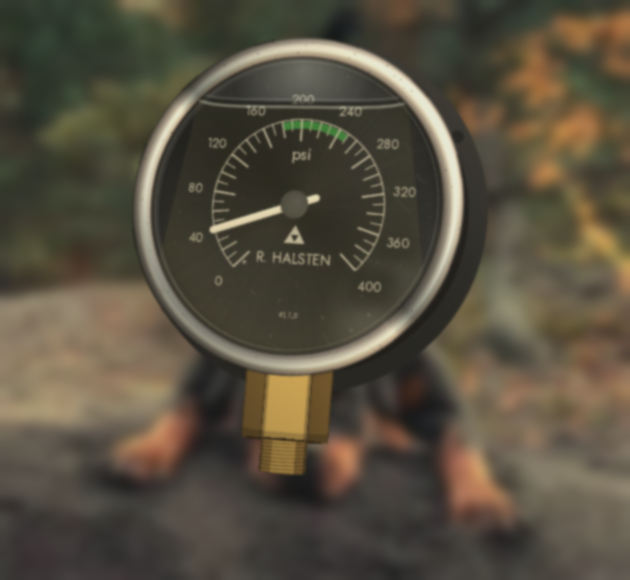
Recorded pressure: 40 psi
